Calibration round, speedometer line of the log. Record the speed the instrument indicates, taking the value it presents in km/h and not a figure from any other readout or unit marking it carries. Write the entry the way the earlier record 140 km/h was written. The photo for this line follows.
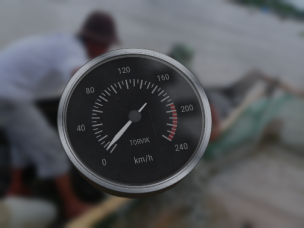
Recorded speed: 5 km/h
